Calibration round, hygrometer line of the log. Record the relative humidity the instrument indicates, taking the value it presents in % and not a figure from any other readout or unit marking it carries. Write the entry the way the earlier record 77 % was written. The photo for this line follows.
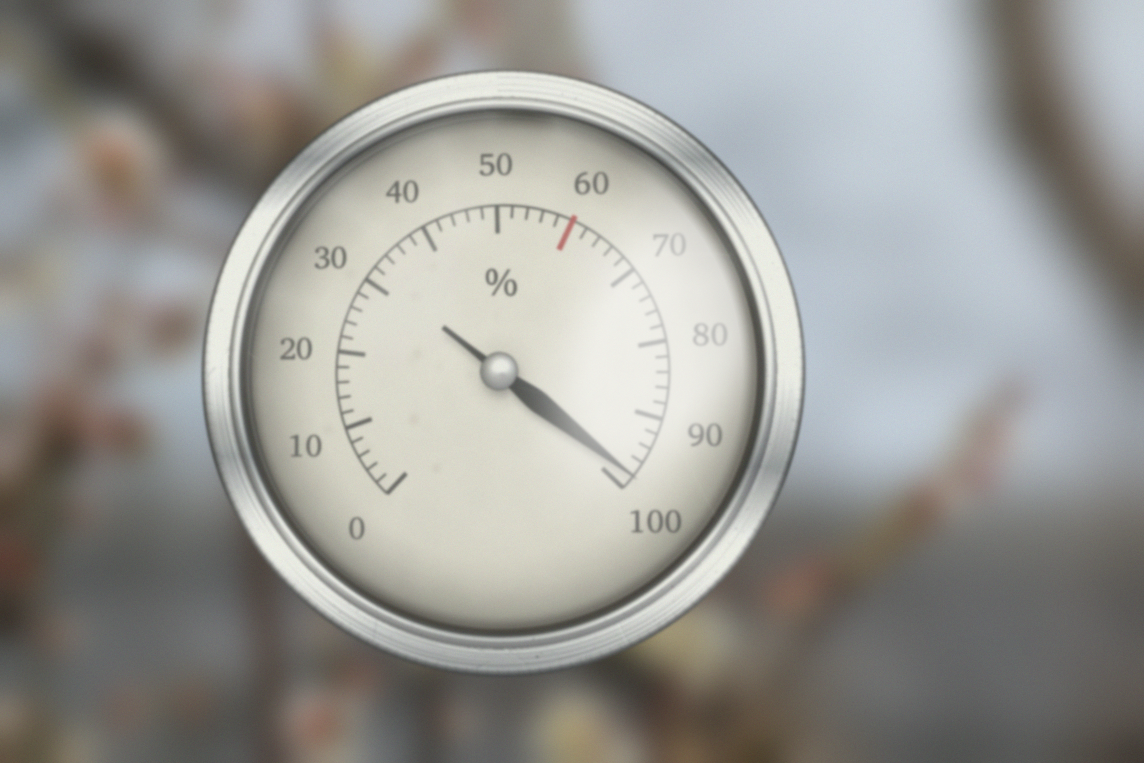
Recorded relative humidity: 98 %
